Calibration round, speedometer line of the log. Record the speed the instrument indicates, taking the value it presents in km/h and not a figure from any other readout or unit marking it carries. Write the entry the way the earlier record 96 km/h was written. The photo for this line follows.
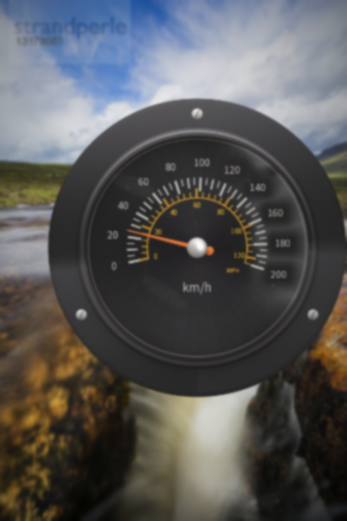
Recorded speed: 25 km/h
